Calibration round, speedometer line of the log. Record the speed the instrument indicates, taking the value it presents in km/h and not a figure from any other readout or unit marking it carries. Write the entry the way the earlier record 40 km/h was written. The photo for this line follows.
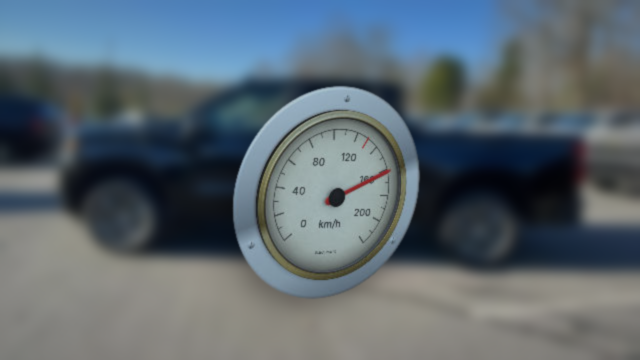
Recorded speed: 160 km/h
